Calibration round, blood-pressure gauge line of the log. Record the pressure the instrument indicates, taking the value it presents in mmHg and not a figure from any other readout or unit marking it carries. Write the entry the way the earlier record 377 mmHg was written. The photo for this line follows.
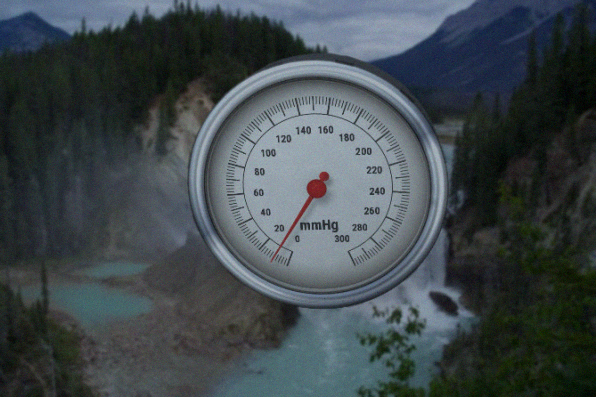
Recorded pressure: 10 mmHg
